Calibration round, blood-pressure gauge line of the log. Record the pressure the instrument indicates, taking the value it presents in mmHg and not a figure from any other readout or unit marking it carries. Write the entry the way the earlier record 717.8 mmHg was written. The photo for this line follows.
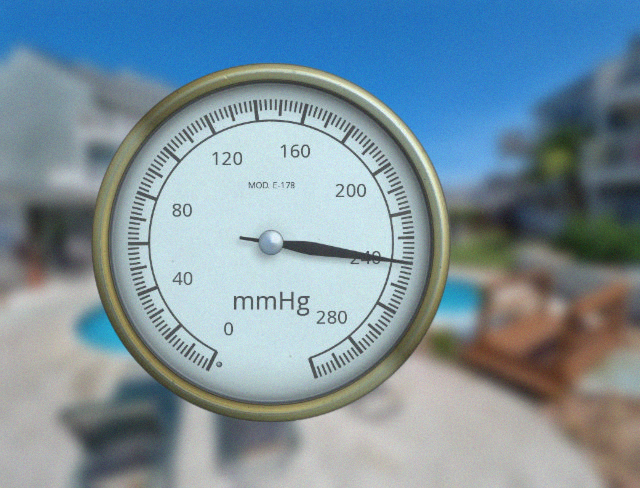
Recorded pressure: 240 mmHg
